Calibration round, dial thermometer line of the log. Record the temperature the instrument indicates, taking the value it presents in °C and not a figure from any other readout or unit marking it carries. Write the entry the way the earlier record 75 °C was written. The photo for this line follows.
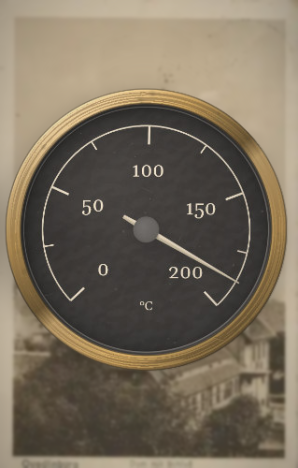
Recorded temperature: 187.5 °C
